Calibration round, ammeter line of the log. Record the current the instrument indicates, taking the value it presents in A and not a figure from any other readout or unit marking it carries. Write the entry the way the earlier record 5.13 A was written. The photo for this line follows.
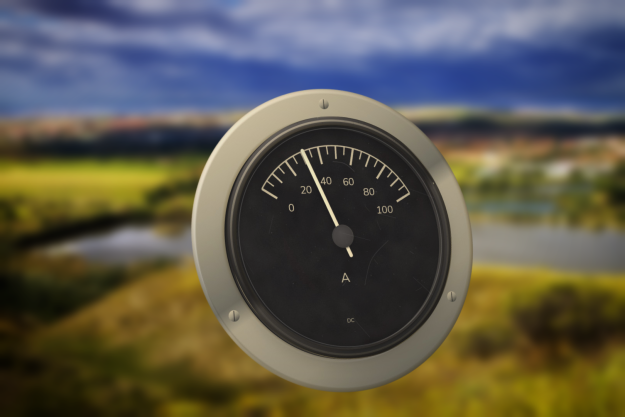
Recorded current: 30 A
